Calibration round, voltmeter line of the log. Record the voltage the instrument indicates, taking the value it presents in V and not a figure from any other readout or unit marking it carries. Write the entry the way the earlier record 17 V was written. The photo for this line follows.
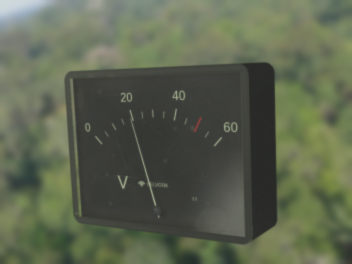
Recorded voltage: 20 V
